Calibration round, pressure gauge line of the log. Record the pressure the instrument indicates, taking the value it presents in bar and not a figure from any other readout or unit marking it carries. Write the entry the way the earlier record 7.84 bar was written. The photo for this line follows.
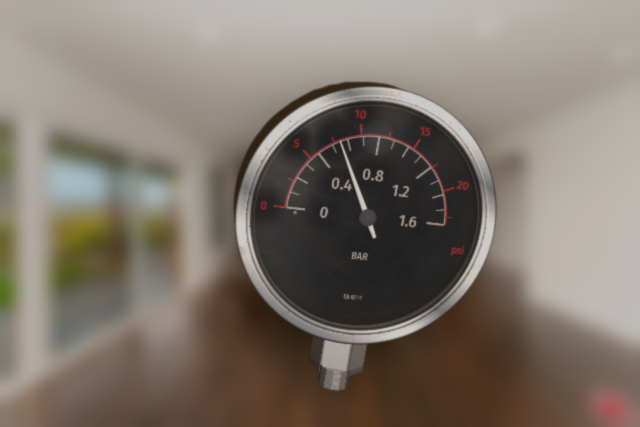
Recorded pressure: 0.55 bar
